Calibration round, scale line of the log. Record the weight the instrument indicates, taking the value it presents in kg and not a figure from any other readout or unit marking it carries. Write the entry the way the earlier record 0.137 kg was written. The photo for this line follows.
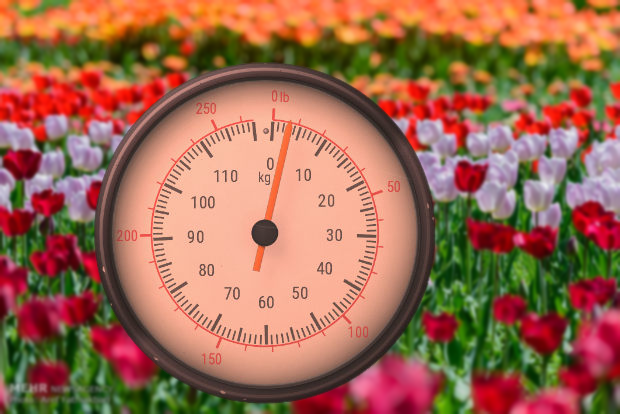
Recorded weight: 3 kg
